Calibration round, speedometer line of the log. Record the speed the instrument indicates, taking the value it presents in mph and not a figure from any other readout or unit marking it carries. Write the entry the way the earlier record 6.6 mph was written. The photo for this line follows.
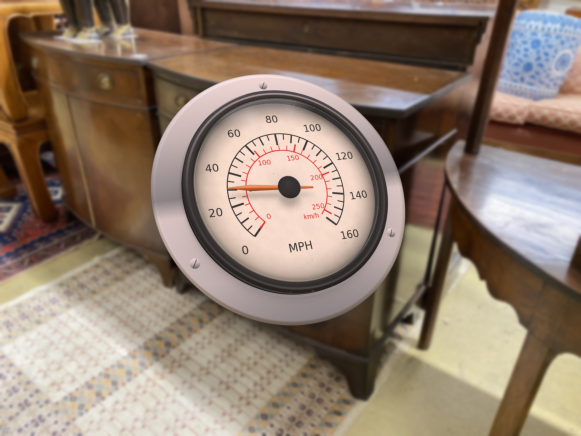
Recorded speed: 30 mph
